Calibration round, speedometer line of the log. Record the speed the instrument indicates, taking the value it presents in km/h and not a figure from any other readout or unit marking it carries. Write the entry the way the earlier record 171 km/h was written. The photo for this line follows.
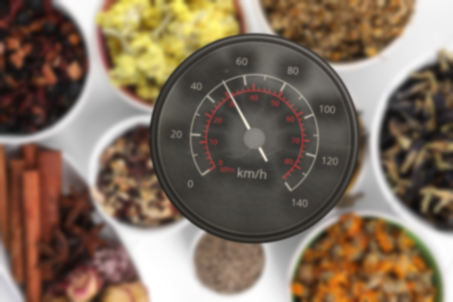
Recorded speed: 50 km/h
